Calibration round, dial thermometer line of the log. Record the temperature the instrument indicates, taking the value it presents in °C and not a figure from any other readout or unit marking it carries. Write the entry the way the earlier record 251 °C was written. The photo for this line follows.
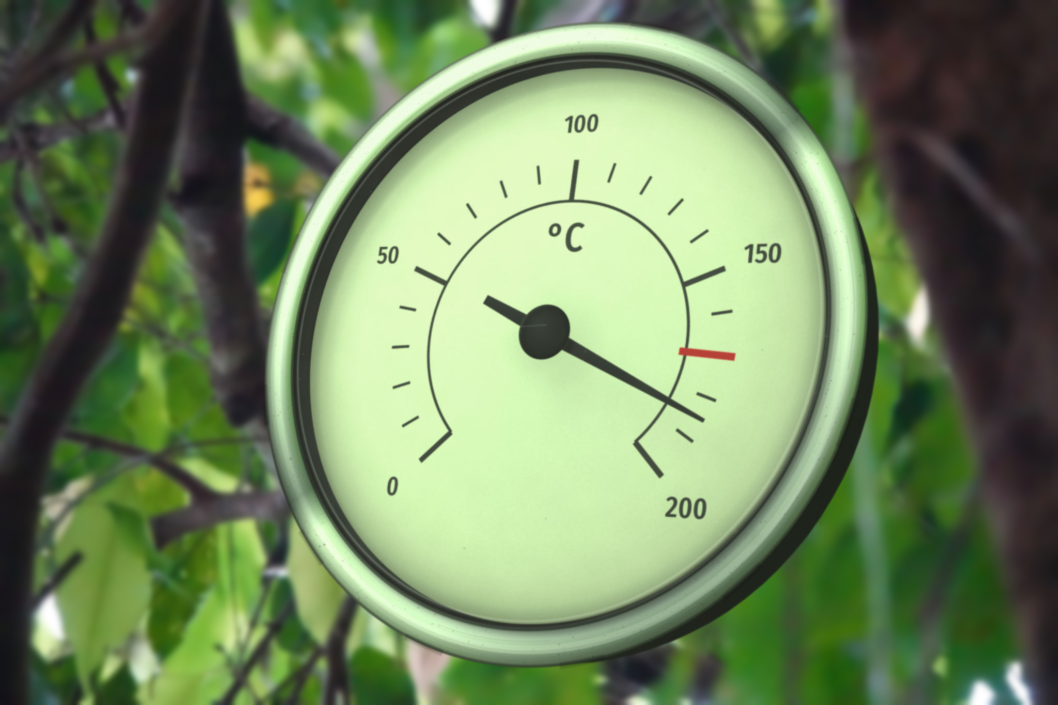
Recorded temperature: 185 °C
